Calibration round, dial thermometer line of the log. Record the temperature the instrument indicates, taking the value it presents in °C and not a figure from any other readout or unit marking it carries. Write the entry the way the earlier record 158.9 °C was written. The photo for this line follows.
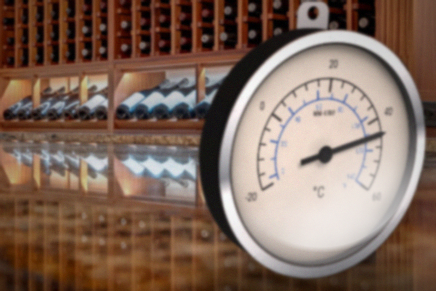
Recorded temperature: 44 °C
